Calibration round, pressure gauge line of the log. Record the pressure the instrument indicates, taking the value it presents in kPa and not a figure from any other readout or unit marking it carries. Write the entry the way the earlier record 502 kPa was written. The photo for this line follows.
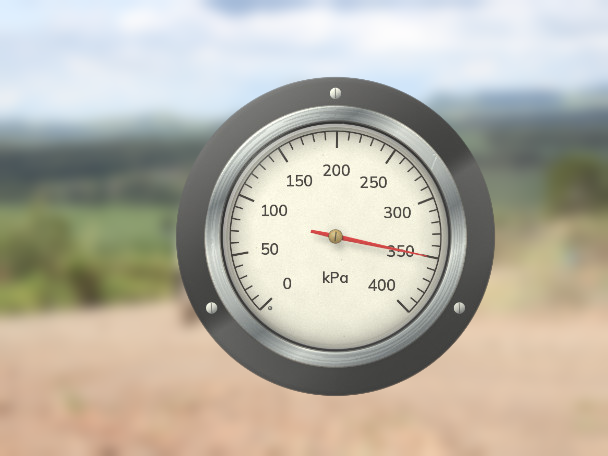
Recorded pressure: 350 kPa
